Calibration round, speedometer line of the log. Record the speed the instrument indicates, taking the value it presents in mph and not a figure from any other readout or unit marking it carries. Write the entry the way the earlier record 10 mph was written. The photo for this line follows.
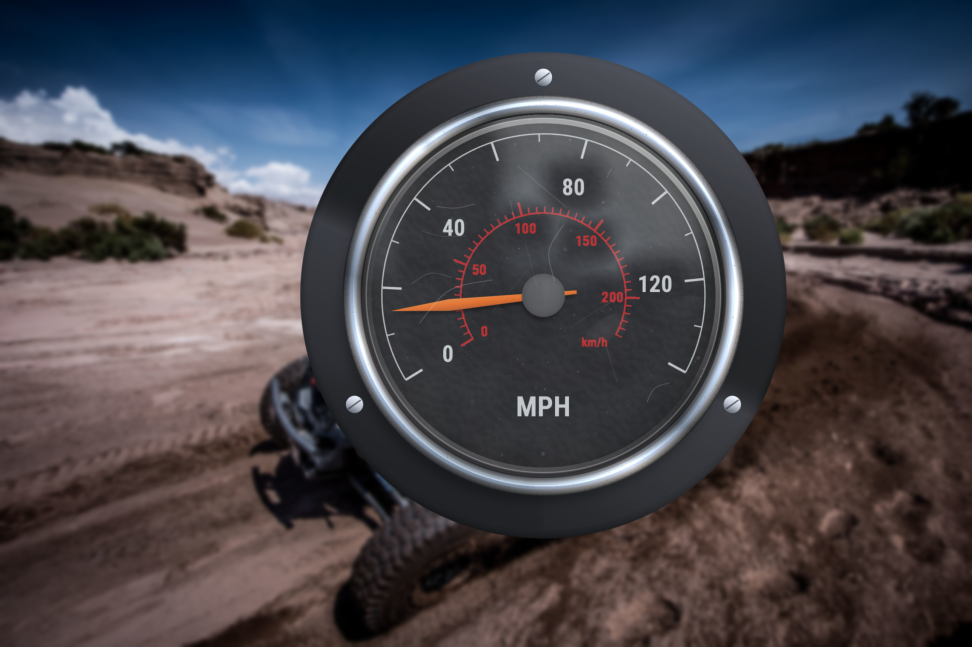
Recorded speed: 15 mph
